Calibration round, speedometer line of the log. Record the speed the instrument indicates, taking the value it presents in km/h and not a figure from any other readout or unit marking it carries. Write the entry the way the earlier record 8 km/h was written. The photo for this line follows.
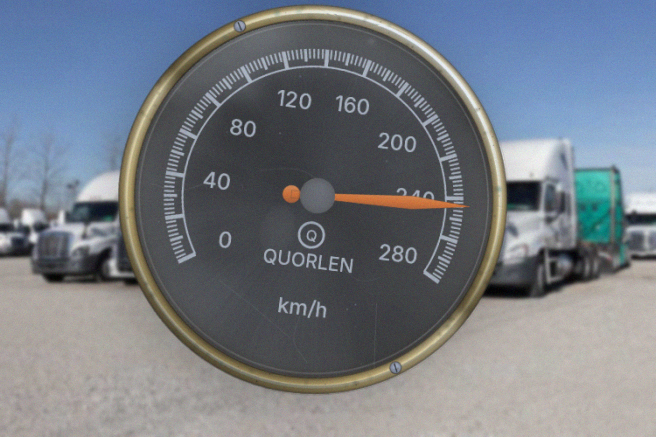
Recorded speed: 244 km/h
